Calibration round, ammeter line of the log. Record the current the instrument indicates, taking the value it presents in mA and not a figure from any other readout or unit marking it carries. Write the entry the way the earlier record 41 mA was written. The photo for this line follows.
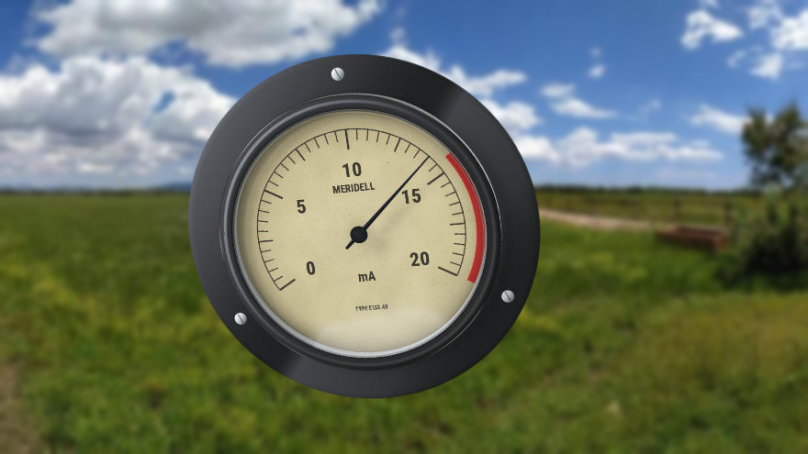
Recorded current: 14 mA
